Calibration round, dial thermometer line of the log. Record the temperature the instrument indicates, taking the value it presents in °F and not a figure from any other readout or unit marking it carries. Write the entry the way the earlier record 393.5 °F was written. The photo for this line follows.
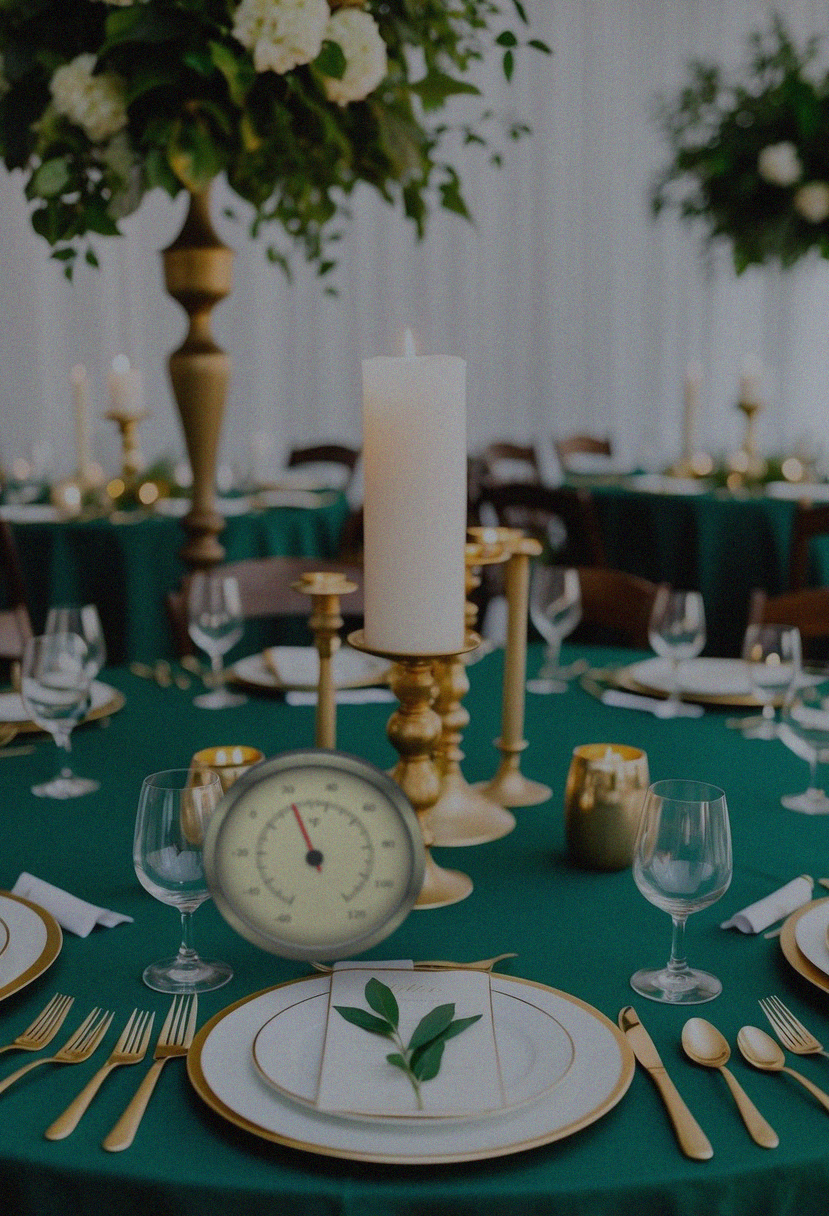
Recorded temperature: 20 °F
